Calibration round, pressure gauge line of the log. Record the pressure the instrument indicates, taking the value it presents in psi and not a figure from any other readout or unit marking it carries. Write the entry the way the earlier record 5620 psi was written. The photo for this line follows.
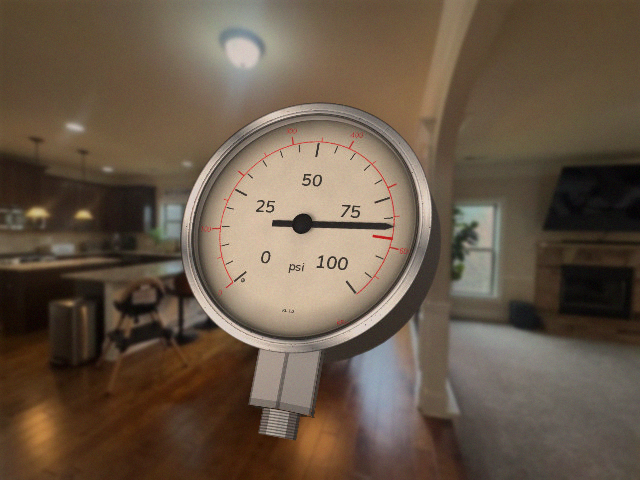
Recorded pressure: 82.5 psi
